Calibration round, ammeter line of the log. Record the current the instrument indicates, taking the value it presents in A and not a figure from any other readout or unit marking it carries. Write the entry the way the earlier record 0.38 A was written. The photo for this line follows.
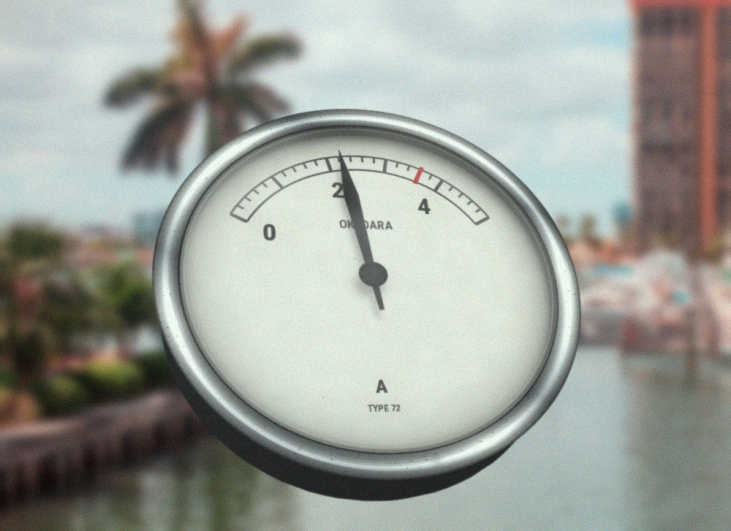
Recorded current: 2.2 A
